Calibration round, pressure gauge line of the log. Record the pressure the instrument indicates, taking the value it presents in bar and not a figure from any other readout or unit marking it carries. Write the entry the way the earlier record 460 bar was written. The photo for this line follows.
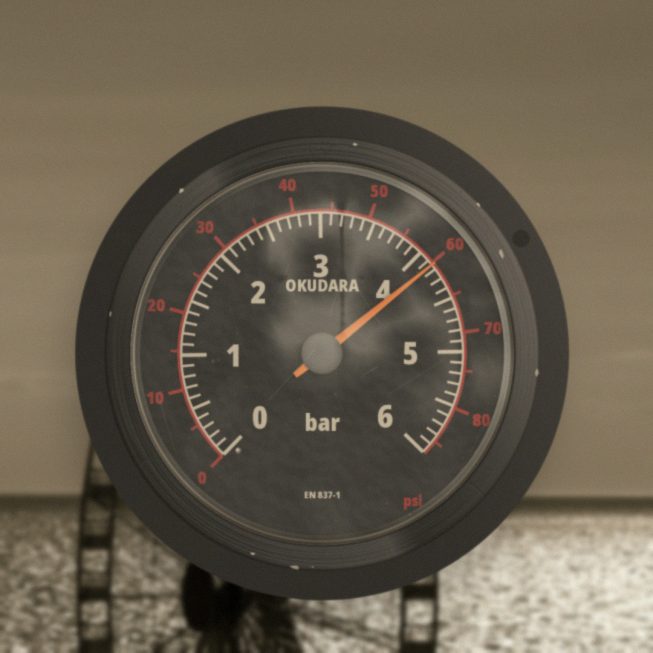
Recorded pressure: 4.15 bar
